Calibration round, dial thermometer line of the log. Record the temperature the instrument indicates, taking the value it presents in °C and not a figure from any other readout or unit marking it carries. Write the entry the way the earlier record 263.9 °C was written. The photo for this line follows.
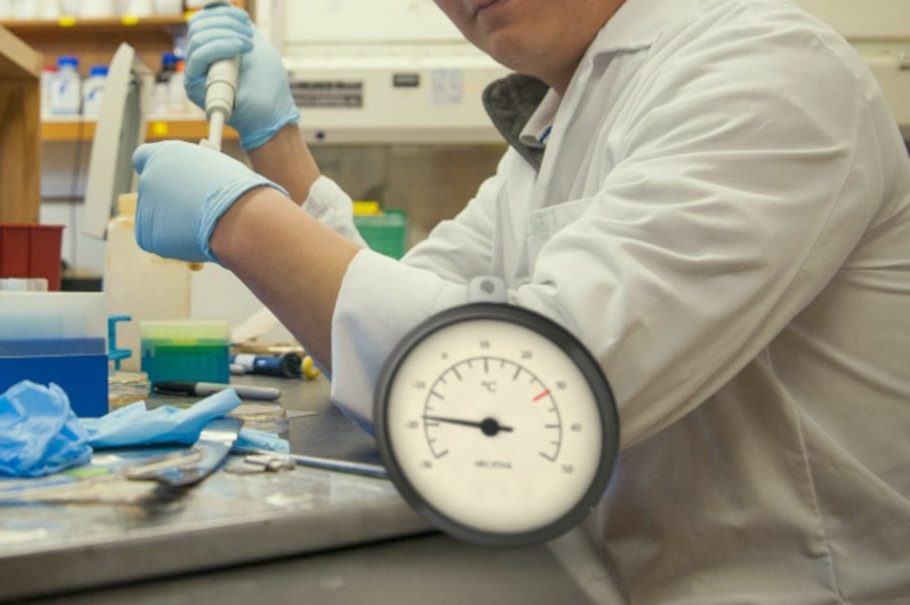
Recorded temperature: -17.5 °C
